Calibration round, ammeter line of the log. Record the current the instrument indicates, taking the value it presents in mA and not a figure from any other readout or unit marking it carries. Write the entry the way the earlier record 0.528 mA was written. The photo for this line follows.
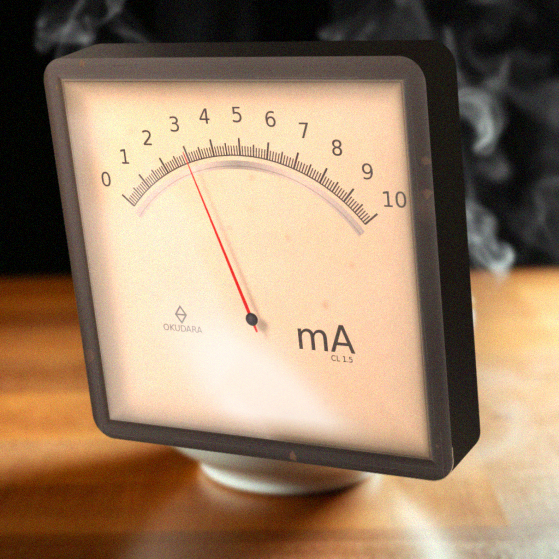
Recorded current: 3 mA
